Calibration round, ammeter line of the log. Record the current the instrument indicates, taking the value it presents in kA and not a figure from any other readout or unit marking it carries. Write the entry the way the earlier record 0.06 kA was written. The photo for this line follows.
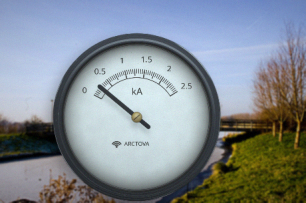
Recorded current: 0.25 kA
